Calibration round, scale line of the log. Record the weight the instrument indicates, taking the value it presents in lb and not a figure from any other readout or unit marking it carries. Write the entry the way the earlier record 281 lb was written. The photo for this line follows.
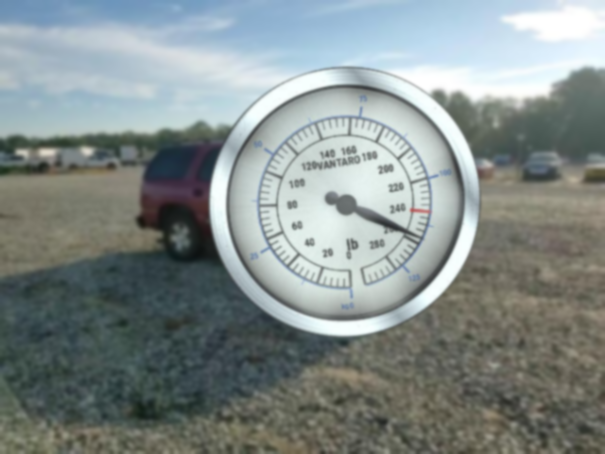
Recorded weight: 256 lb
